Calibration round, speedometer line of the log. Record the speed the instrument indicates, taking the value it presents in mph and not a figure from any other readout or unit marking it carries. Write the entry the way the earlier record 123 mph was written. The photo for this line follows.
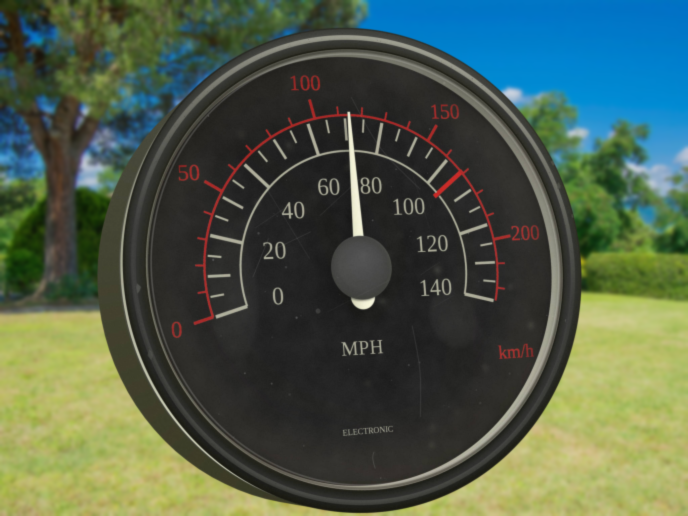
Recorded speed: 70 mph
